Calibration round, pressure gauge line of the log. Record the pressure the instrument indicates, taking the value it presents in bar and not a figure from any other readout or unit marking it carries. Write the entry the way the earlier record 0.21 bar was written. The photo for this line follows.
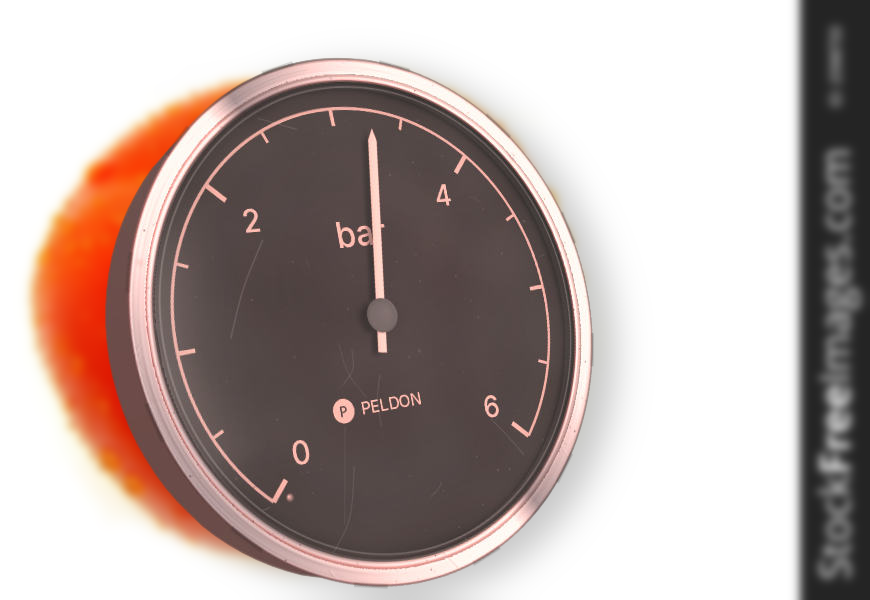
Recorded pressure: 3.25 bar
